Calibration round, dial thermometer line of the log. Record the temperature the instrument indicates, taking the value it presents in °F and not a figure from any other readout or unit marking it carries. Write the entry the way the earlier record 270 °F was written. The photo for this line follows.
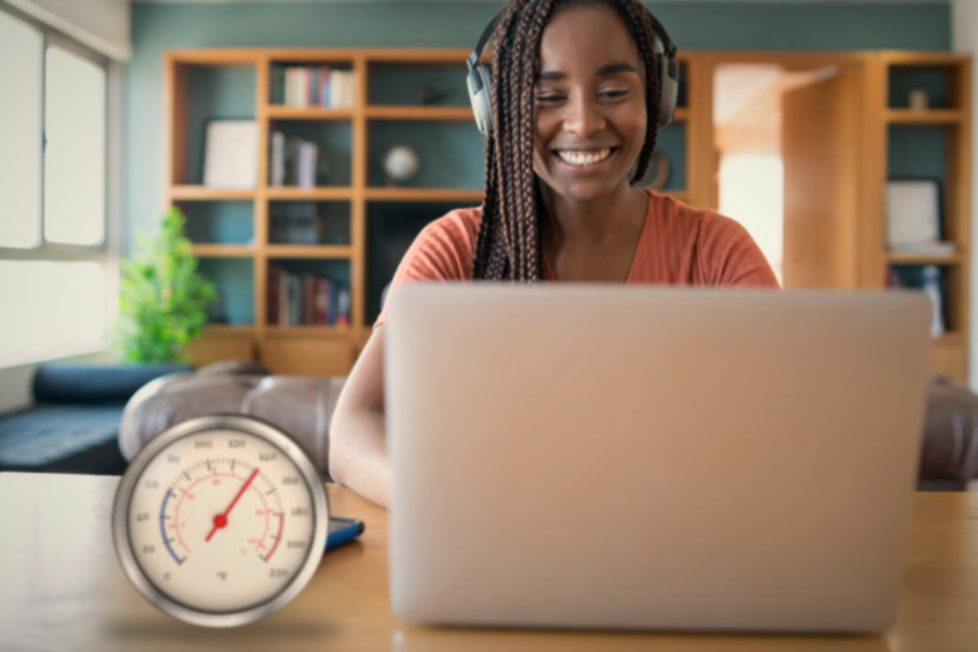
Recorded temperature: 140 °F
